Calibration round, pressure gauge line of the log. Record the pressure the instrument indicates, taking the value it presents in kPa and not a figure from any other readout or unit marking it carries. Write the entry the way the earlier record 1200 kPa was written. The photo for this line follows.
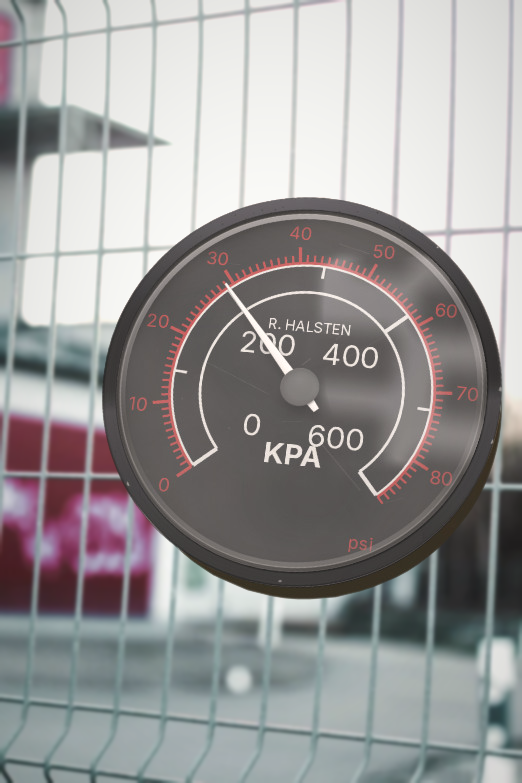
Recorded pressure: 200 kPa
